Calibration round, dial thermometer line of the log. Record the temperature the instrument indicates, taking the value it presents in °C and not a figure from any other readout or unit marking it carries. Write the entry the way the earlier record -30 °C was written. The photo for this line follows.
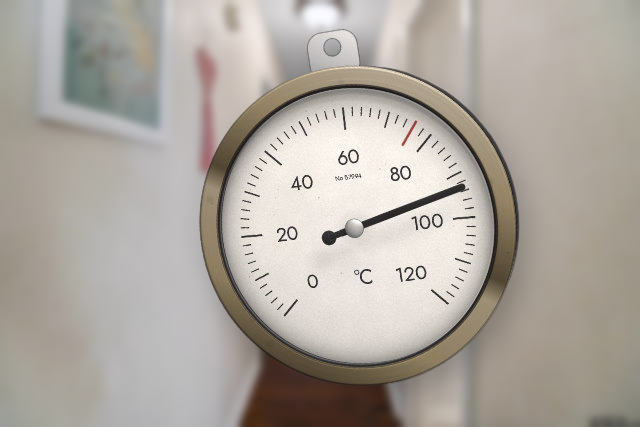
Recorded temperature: 93 °C
